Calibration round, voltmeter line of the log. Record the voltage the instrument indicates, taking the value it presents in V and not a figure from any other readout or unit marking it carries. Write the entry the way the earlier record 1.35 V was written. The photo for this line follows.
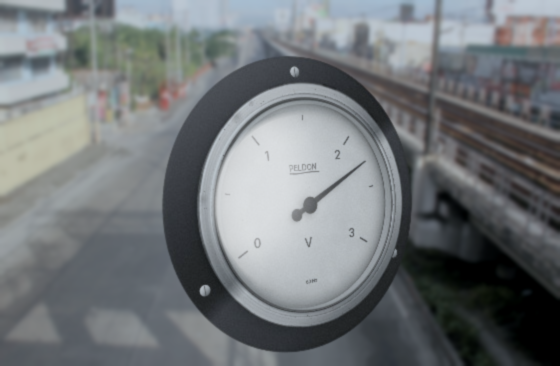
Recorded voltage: 2.25 V
